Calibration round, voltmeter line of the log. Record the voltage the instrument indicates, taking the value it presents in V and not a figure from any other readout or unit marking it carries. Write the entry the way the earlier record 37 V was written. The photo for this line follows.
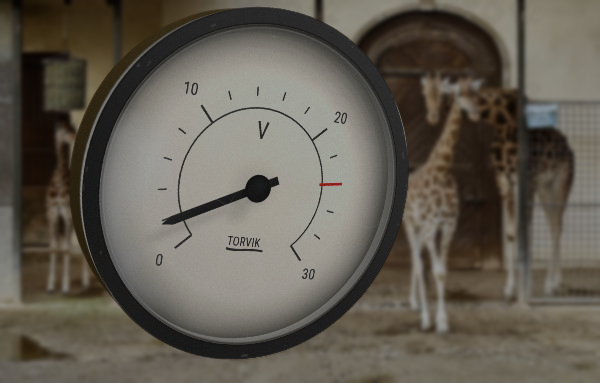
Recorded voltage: 2 V
